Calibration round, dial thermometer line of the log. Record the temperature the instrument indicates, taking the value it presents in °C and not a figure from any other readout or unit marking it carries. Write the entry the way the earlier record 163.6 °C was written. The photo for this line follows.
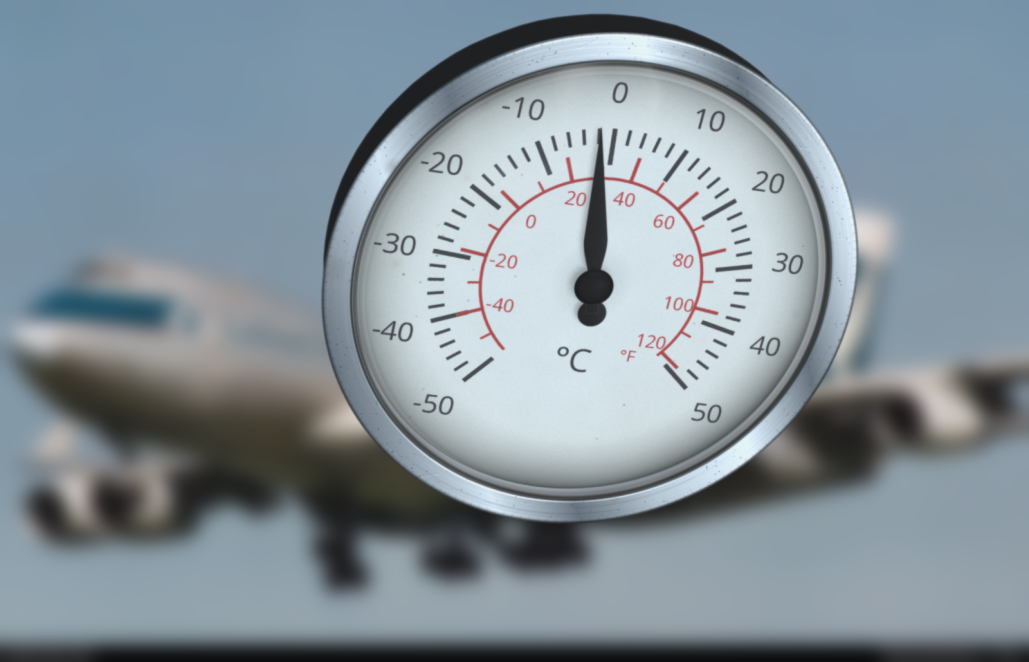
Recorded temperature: -2 °C
